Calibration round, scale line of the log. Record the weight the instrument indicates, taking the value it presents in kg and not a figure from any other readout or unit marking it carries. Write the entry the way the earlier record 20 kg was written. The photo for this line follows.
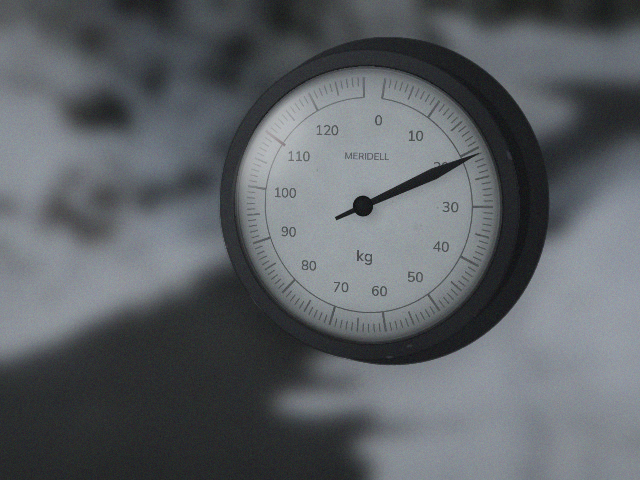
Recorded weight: 21 kg
